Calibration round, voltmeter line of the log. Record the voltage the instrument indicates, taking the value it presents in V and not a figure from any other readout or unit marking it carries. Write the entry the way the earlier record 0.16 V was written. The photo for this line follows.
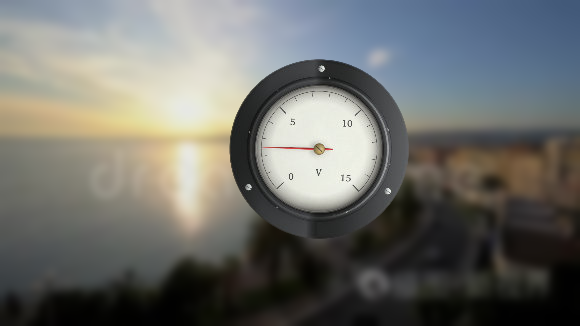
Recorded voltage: 2.5 V
